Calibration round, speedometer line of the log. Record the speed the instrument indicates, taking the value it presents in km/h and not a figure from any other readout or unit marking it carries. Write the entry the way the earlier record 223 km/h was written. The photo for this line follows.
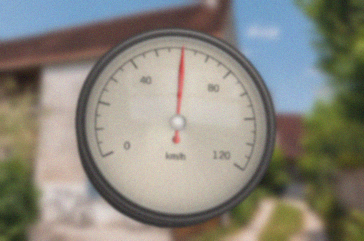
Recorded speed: 60 km/h
